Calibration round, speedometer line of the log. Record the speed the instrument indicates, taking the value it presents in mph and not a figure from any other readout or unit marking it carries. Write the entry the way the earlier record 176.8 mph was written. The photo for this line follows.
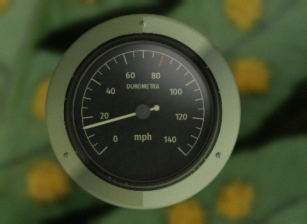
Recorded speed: 15 mph
